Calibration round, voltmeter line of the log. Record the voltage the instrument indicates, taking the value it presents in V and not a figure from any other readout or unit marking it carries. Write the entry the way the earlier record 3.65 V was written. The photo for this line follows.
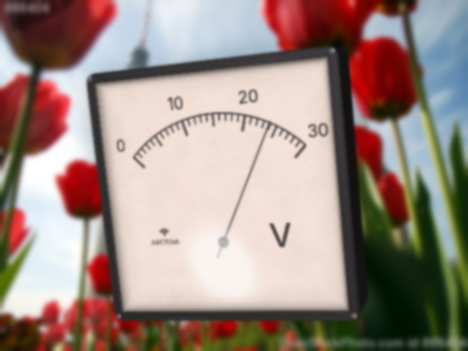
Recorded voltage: 24 V
